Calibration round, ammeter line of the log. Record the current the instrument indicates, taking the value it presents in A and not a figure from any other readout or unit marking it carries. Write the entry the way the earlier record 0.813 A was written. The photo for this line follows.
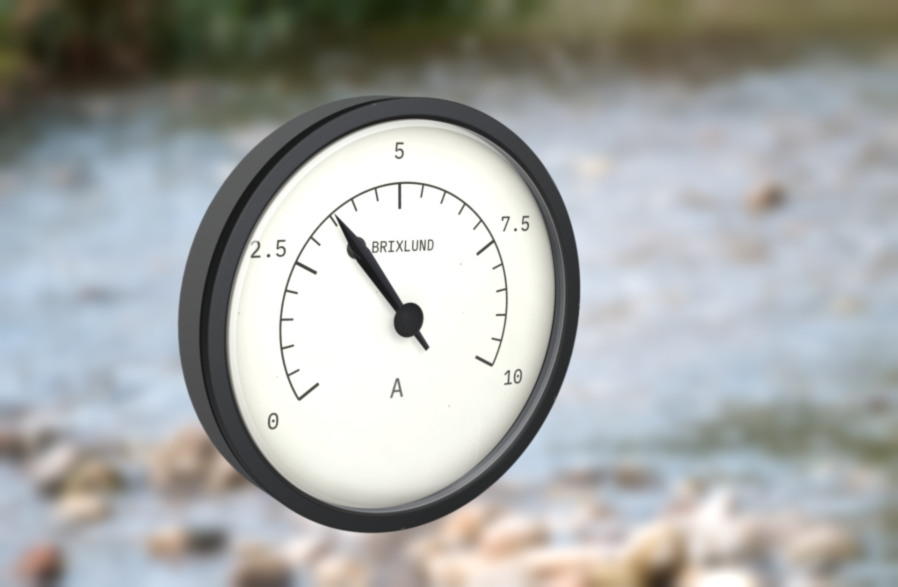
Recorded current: 3.5 A
